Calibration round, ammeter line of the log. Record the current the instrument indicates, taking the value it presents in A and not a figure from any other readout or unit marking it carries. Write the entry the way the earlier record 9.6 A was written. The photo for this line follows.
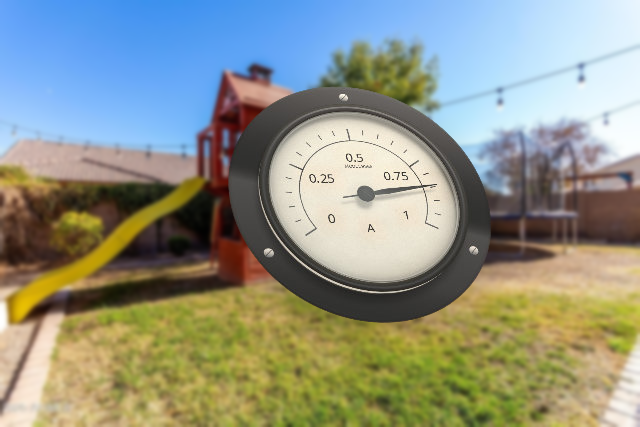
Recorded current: 0.85 A
